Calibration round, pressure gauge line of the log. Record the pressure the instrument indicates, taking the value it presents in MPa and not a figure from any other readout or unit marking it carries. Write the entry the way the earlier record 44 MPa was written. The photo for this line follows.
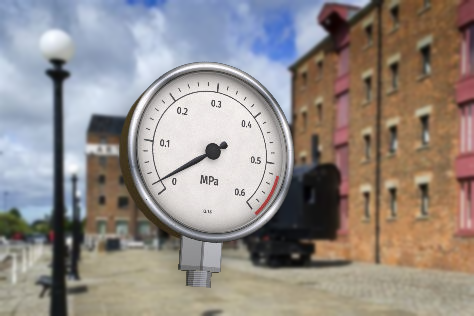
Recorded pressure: 0.02 MPa
